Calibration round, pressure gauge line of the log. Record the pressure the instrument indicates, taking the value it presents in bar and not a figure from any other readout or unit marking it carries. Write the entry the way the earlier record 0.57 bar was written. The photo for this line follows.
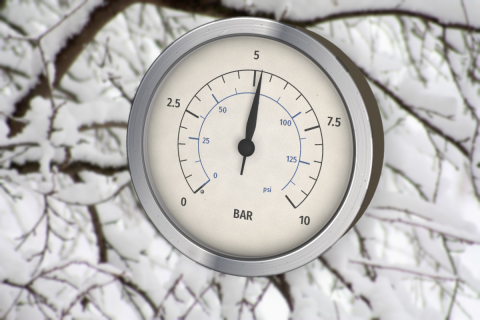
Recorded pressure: 5.25 bar
